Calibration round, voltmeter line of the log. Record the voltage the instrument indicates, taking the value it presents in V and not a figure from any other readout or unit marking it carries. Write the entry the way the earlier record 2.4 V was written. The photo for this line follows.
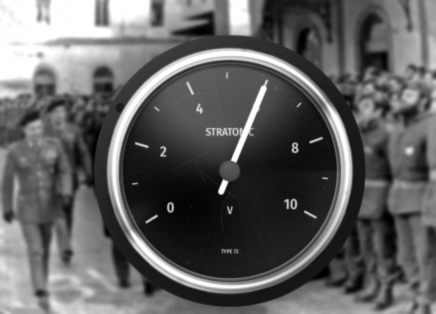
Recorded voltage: 6 V
